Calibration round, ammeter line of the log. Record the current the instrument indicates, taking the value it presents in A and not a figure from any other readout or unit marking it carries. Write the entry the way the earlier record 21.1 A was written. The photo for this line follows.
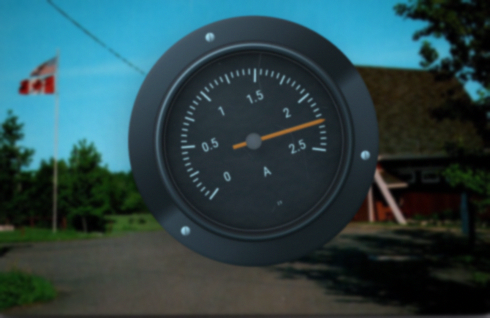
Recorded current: 2.25 A
